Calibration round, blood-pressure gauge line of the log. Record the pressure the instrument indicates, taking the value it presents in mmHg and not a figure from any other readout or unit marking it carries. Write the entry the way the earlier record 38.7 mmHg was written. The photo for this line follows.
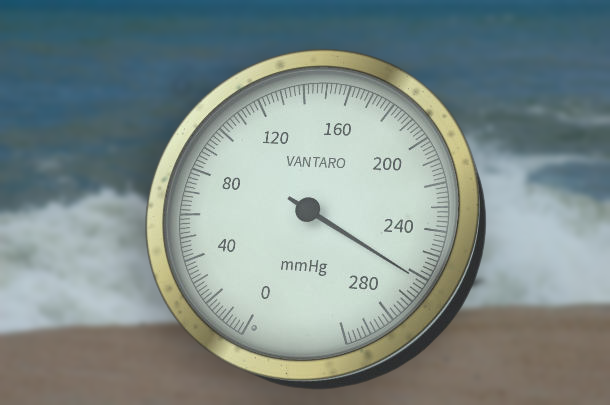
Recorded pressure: 262 mmHg
